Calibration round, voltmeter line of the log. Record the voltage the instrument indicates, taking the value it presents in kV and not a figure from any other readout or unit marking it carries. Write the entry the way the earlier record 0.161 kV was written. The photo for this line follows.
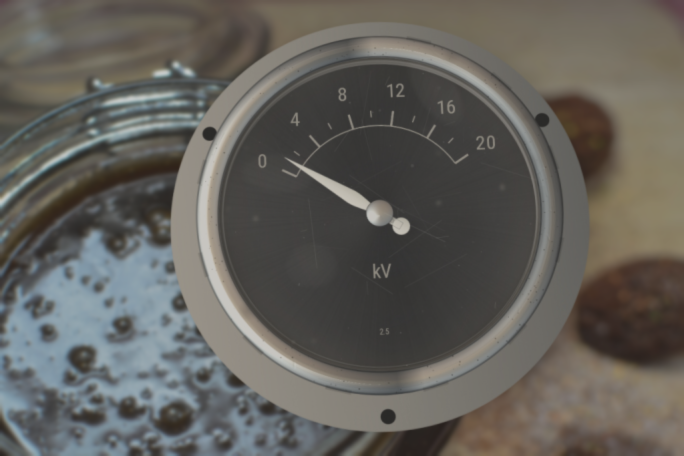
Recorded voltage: 1 kV
